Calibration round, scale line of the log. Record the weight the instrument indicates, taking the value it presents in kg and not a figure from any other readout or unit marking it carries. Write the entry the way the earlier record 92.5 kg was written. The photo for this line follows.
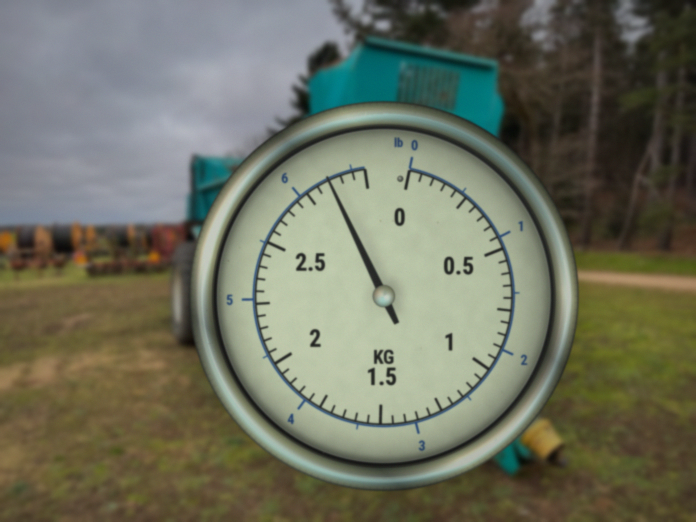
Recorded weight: 2.85 kg
